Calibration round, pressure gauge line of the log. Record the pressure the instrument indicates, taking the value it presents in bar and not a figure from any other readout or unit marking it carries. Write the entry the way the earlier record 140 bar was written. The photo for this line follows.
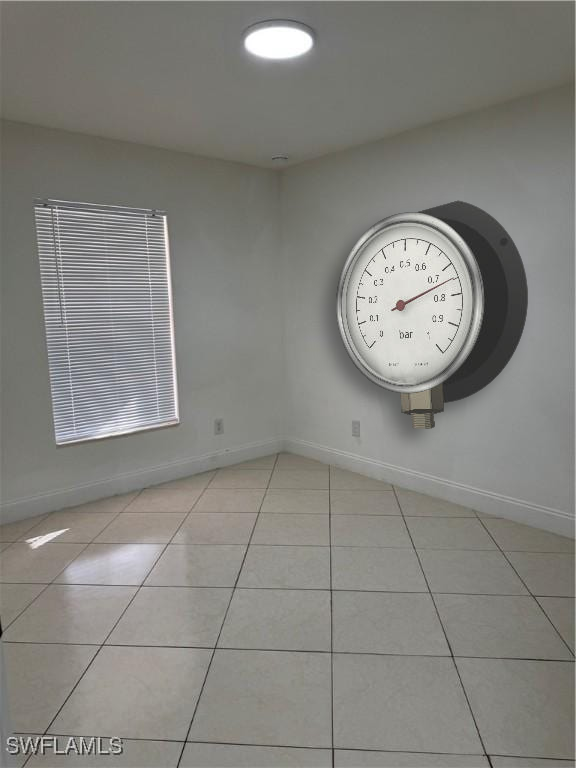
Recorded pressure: 0.75 bar
